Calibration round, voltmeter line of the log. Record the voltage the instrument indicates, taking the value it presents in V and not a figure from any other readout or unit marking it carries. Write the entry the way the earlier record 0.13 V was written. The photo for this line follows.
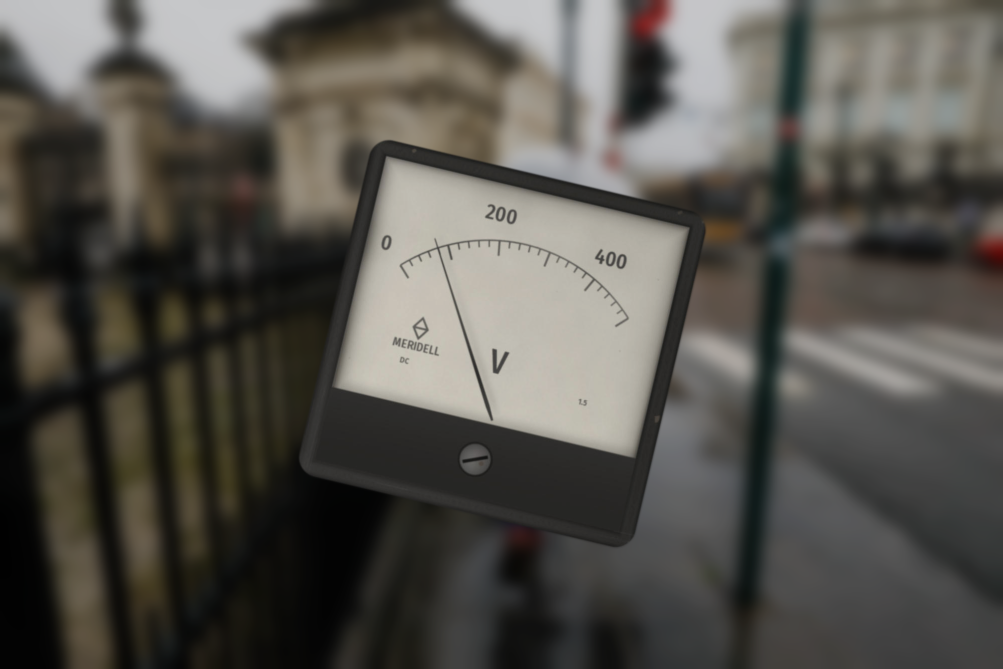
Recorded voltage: 80 V
